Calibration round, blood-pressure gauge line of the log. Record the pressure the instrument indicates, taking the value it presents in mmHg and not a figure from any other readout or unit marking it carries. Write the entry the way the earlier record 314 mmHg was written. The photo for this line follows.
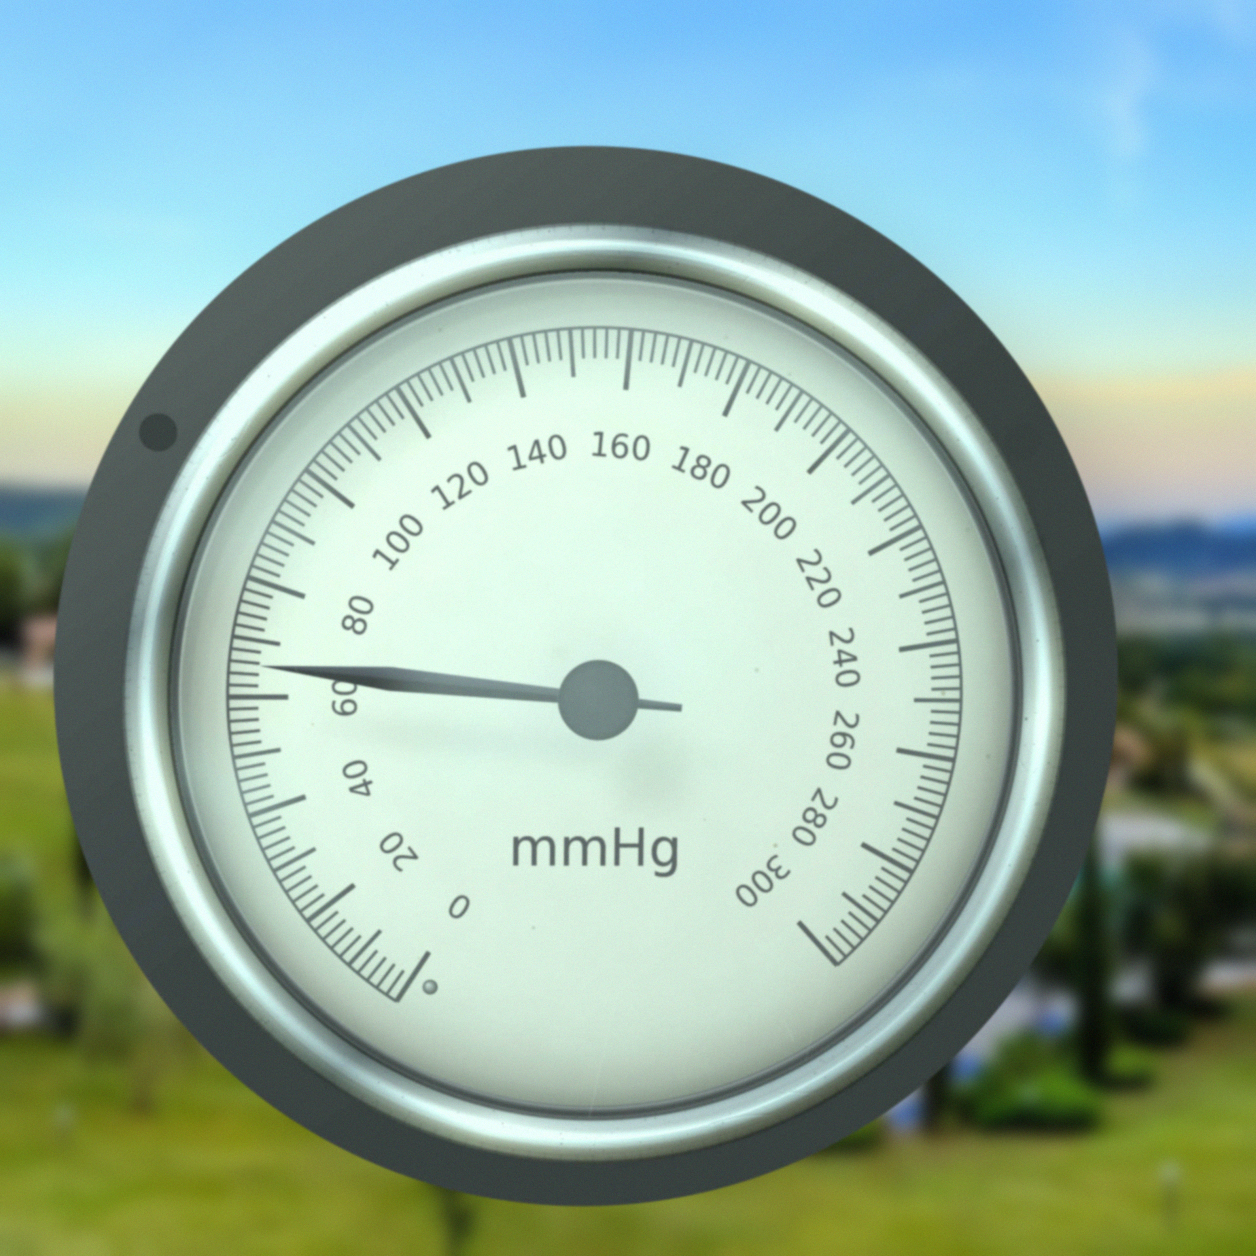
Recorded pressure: 66 mmHg
